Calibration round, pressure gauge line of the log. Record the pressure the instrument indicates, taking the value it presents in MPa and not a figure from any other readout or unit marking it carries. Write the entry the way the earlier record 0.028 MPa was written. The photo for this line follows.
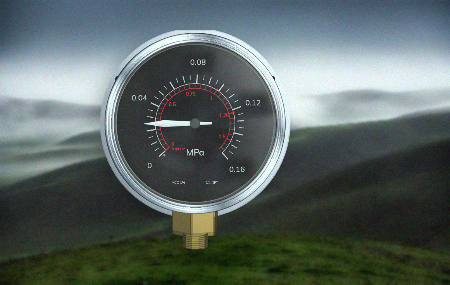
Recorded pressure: 0.025 MPa
